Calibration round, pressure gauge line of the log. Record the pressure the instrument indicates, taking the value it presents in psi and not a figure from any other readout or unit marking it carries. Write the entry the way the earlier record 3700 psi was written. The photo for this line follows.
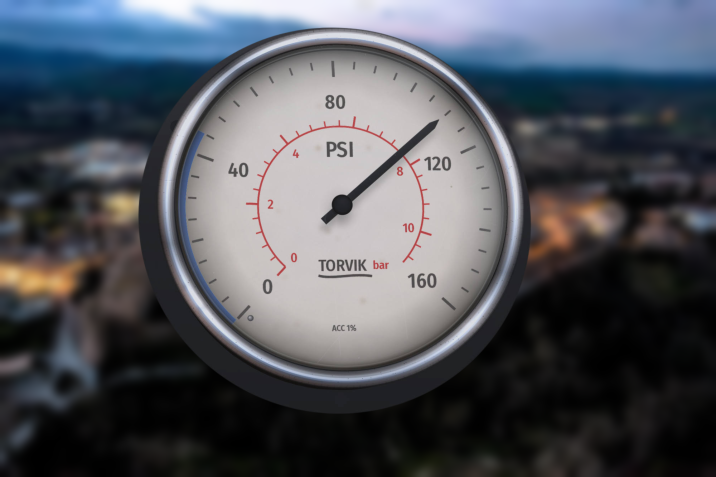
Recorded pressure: 110 psi
